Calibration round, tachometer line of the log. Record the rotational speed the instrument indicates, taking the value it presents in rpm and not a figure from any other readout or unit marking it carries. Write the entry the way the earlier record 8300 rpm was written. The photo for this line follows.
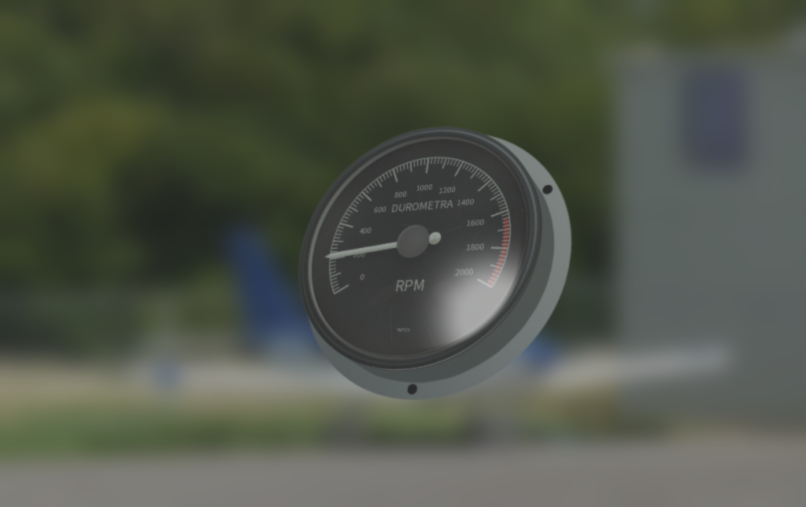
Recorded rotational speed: 200 rpm
